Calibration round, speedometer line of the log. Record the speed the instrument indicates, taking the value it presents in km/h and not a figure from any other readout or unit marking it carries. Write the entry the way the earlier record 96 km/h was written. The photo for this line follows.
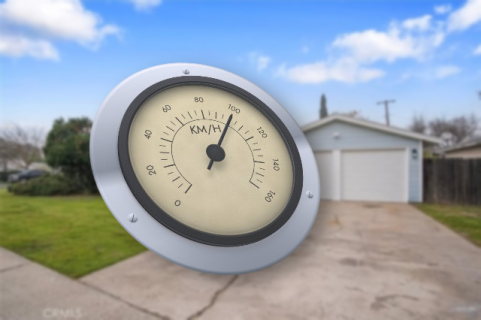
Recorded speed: 100 km/h
